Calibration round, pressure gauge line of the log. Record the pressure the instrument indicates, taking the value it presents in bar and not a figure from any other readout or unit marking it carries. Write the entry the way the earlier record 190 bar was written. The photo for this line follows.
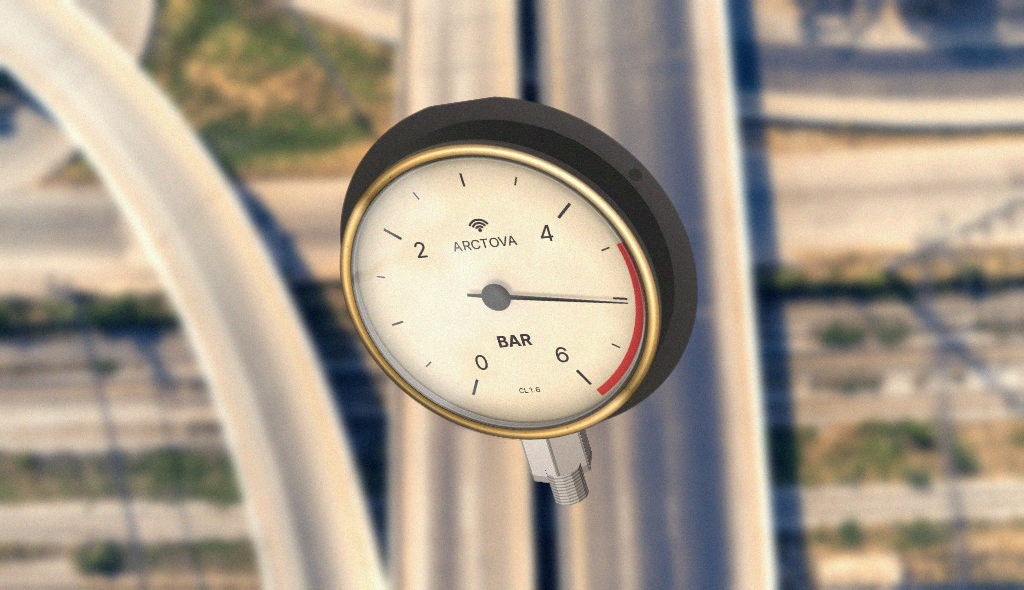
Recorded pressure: 5 bar
